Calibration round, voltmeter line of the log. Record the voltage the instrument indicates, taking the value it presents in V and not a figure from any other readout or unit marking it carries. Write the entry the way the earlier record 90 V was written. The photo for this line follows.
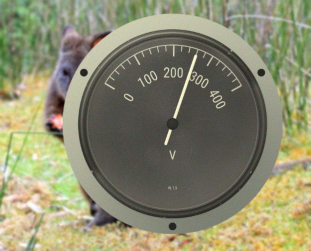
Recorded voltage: 260 V
